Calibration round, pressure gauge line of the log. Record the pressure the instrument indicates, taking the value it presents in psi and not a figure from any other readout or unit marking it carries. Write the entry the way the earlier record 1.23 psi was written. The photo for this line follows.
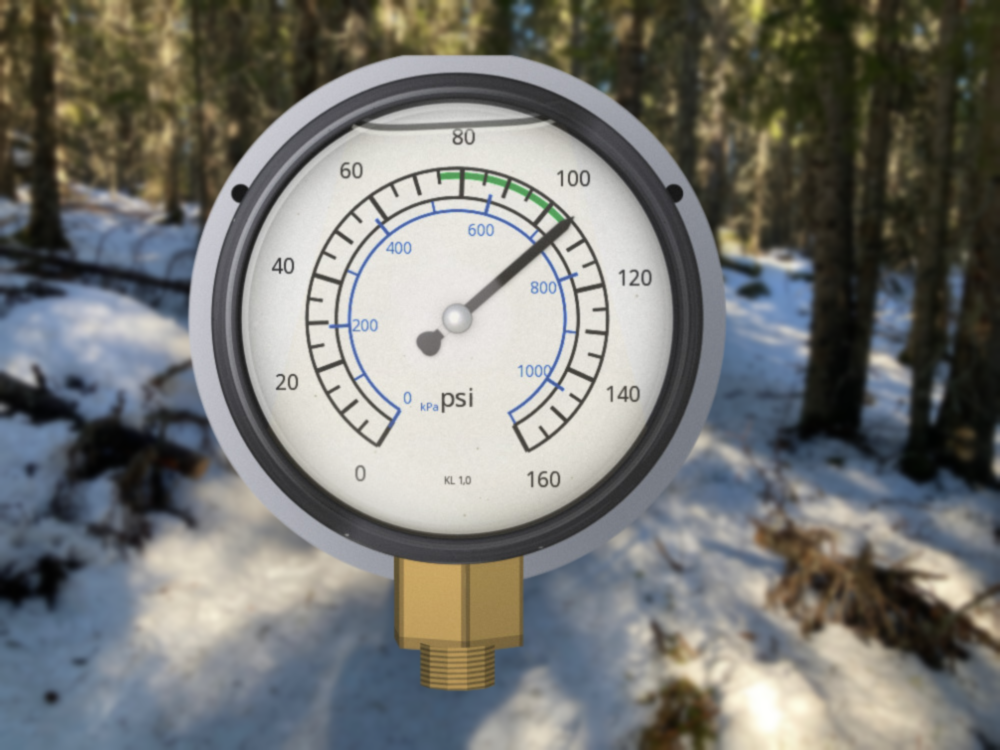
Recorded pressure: 105 psi
